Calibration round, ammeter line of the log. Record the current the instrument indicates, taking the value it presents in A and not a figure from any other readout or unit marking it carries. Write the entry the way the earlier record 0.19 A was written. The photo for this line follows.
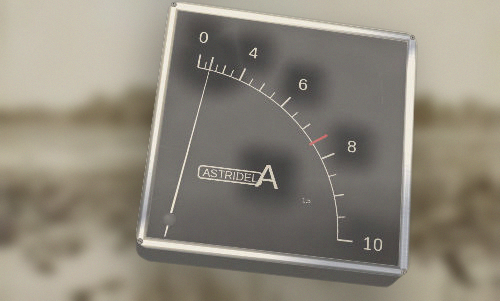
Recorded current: 2 A
